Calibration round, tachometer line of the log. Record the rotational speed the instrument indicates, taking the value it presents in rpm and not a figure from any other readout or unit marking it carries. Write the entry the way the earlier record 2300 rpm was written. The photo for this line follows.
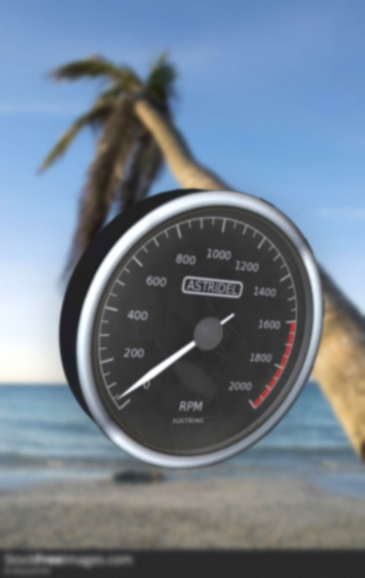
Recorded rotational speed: 50 rpm
